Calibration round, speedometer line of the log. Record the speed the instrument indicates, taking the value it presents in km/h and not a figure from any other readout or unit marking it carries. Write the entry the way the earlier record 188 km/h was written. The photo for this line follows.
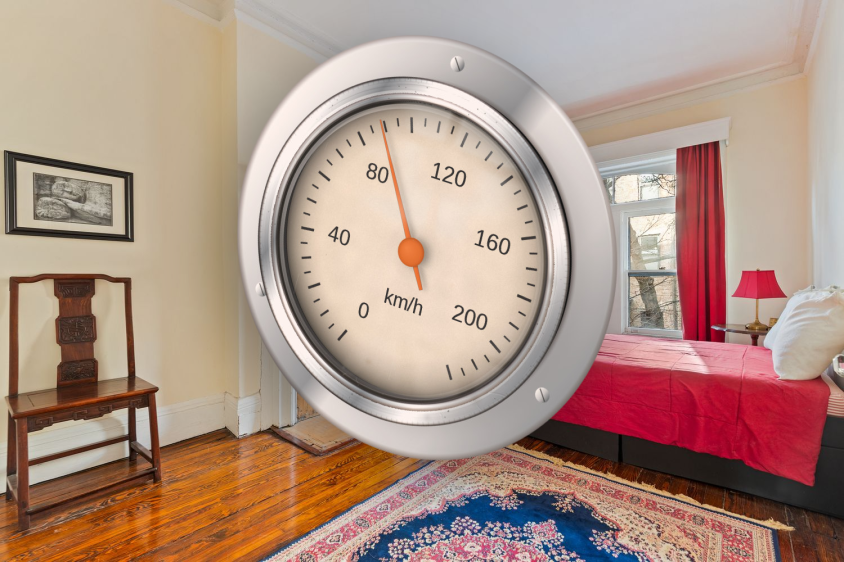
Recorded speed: 90 km/h
